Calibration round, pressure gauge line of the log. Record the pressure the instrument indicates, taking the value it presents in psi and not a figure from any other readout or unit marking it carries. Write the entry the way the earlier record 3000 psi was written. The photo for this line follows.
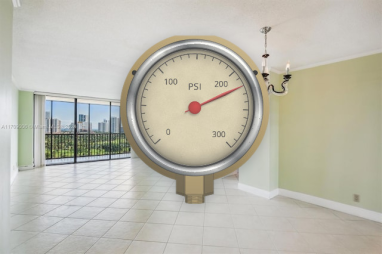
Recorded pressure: 220 psi
